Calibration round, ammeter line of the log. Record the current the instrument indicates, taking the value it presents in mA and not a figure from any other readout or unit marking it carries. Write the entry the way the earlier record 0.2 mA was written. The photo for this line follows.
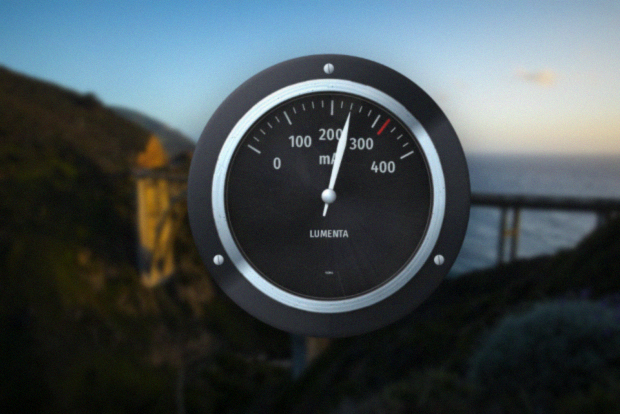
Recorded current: 240 mA
